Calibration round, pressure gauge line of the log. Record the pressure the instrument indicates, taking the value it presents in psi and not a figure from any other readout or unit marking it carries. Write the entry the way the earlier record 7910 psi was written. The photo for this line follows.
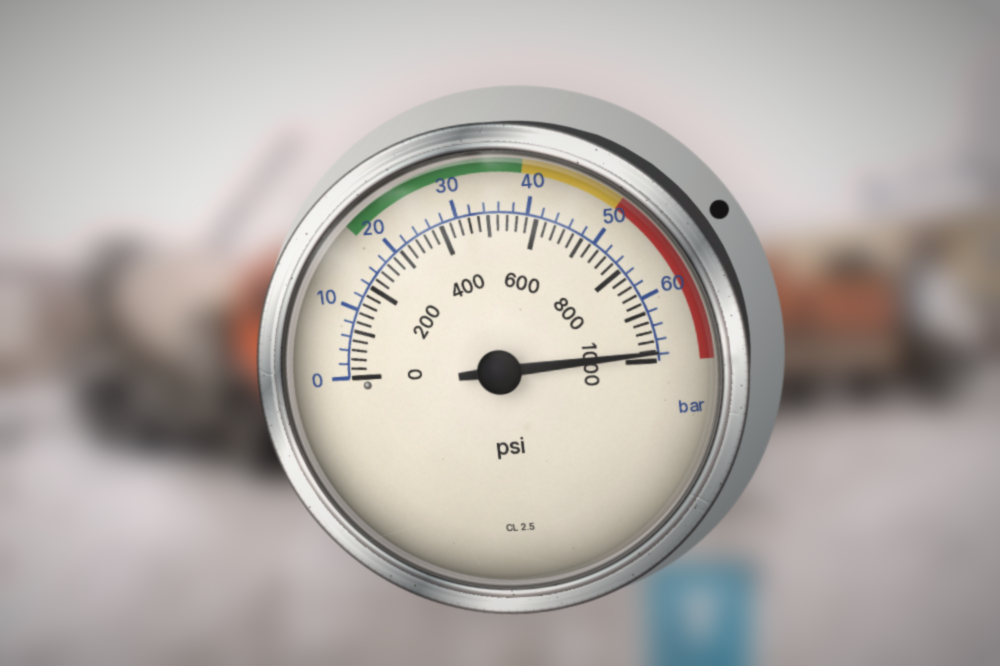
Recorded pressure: 980 psi
